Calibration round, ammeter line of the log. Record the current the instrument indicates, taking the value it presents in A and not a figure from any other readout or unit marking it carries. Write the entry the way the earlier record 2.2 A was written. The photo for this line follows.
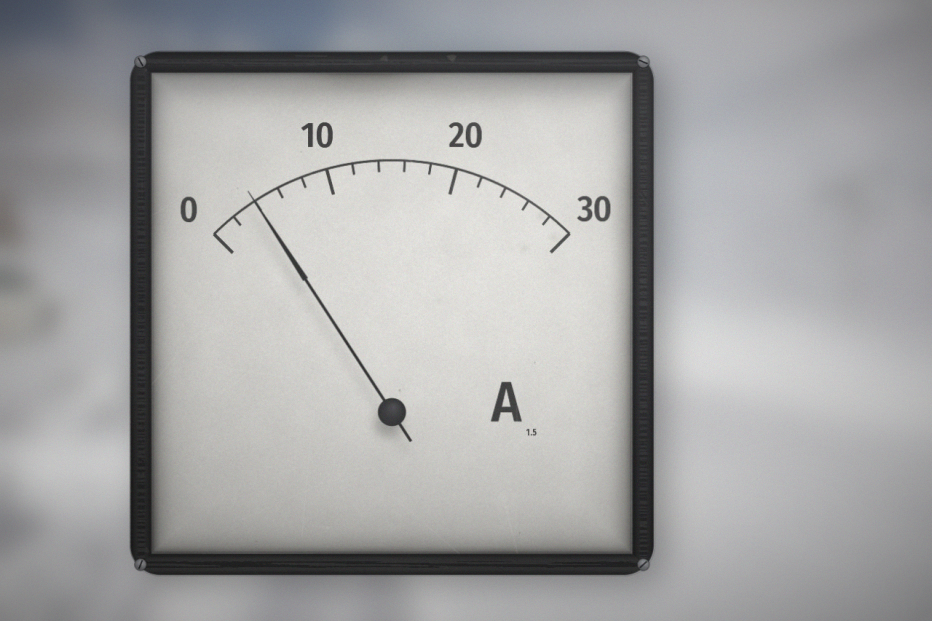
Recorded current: 4 A
